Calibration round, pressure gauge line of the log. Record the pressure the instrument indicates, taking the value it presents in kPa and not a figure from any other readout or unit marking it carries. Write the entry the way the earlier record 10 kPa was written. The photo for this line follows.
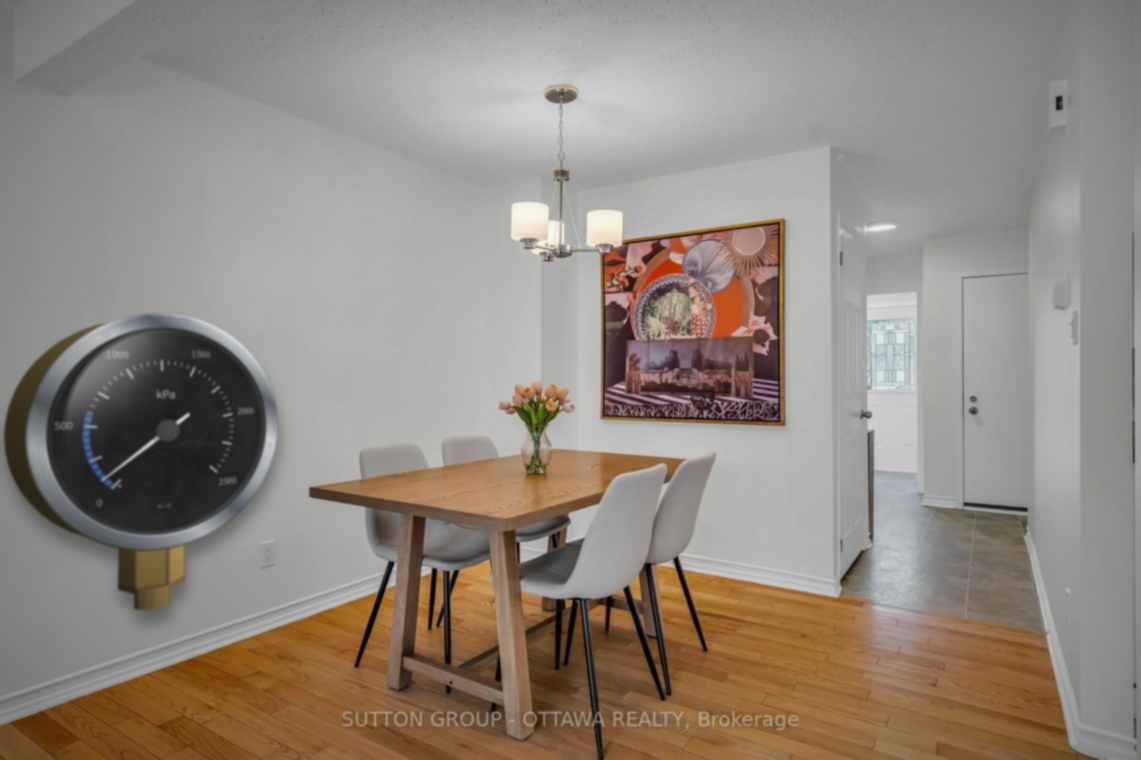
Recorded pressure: 100 kPa
